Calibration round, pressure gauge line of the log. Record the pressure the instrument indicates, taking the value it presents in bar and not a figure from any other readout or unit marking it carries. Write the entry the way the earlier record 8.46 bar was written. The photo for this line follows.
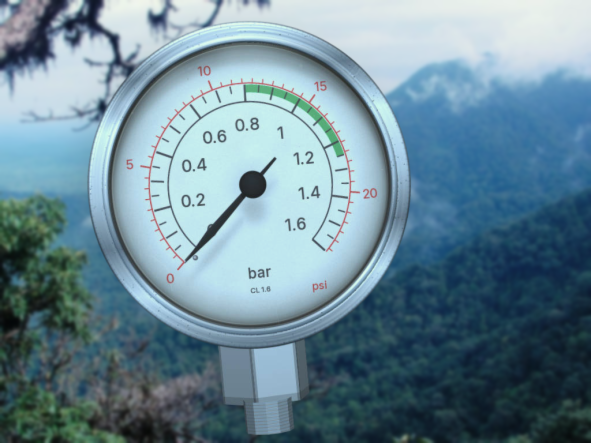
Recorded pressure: 0 bar
